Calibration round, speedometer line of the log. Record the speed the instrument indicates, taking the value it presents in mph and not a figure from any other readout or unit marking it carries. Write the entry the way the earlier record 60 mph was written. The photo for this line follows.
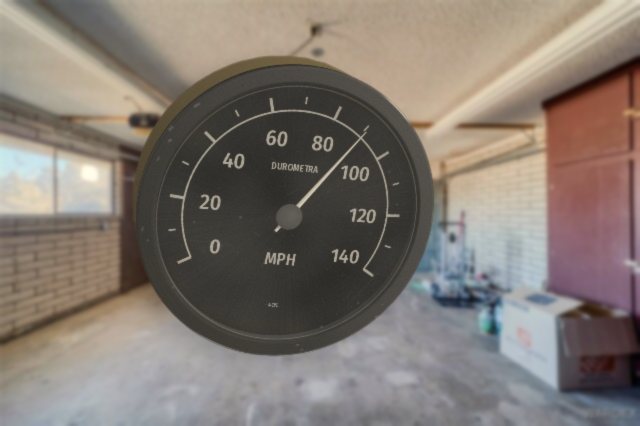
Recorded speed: 90 mph
